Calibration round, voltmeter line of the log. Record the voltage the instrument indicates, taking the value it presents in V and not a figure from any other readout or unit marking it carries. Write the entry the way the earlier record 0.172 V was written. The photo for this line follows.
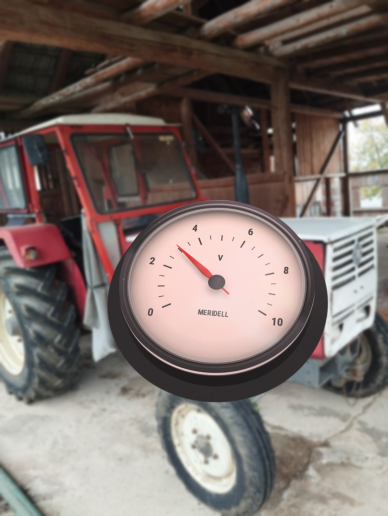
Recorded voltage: 3 V
